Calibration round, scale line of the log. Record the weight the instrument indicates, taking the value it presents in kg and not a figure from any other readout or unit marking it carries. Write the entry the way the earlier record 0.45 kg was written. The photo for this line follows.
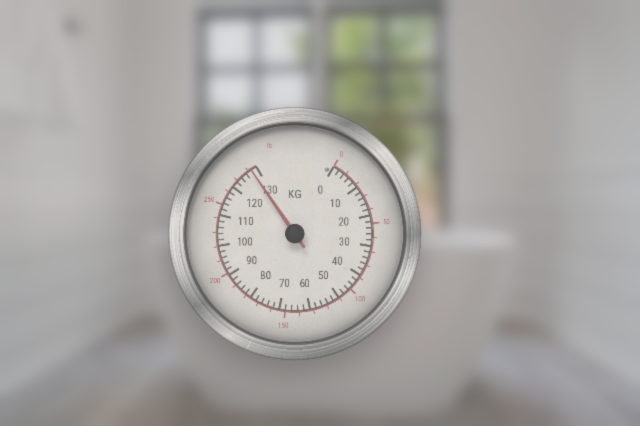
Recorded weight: 128 kg
